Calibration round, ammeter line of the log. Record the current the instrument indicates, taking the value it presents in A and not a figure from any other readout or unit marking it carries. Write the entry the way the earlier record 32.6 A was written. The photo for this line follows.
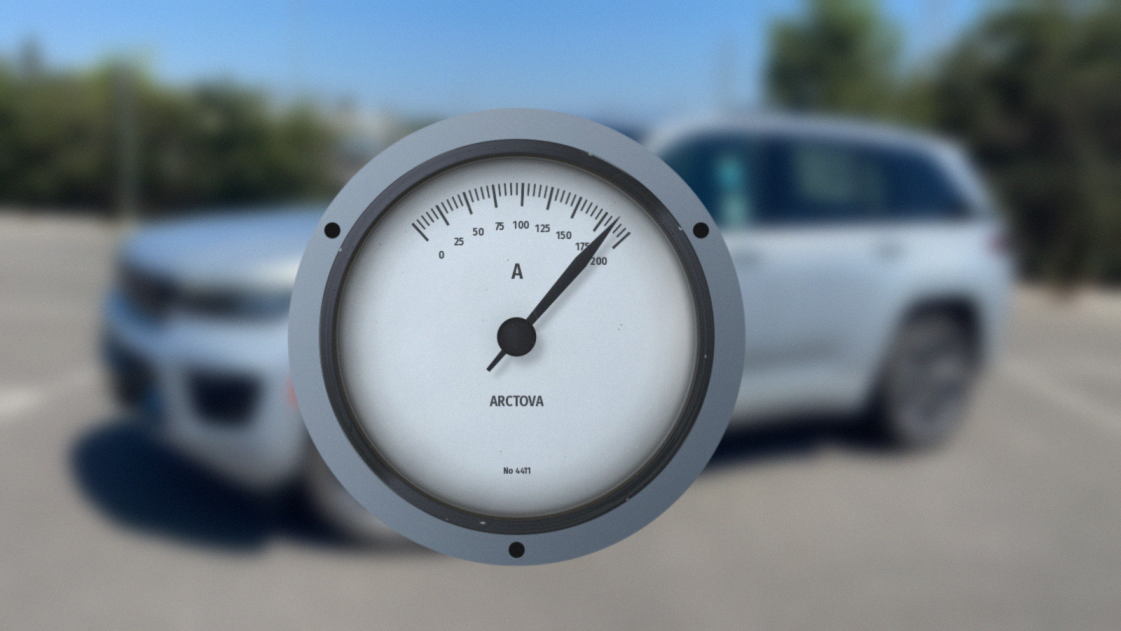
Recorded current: 185 A
